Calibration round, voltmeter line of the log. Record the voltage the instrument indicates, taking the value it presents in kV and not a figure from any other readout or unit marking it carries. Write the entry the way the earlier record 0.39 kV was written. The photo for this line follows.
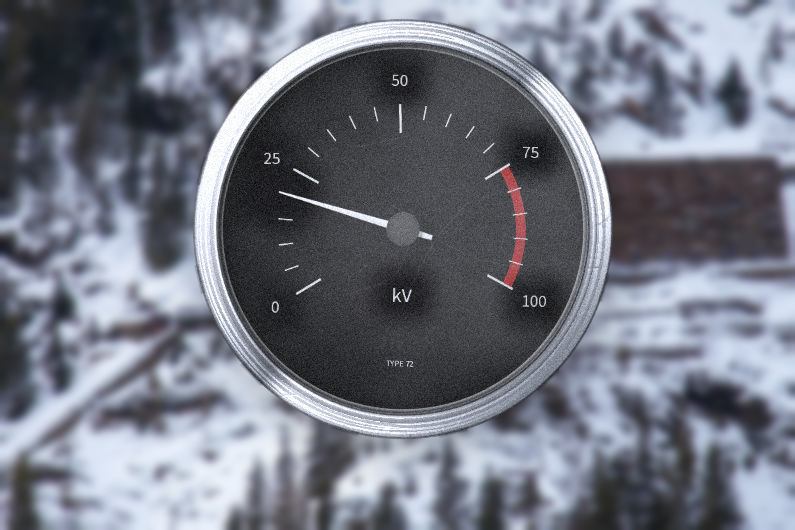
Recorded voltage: 20 kV
